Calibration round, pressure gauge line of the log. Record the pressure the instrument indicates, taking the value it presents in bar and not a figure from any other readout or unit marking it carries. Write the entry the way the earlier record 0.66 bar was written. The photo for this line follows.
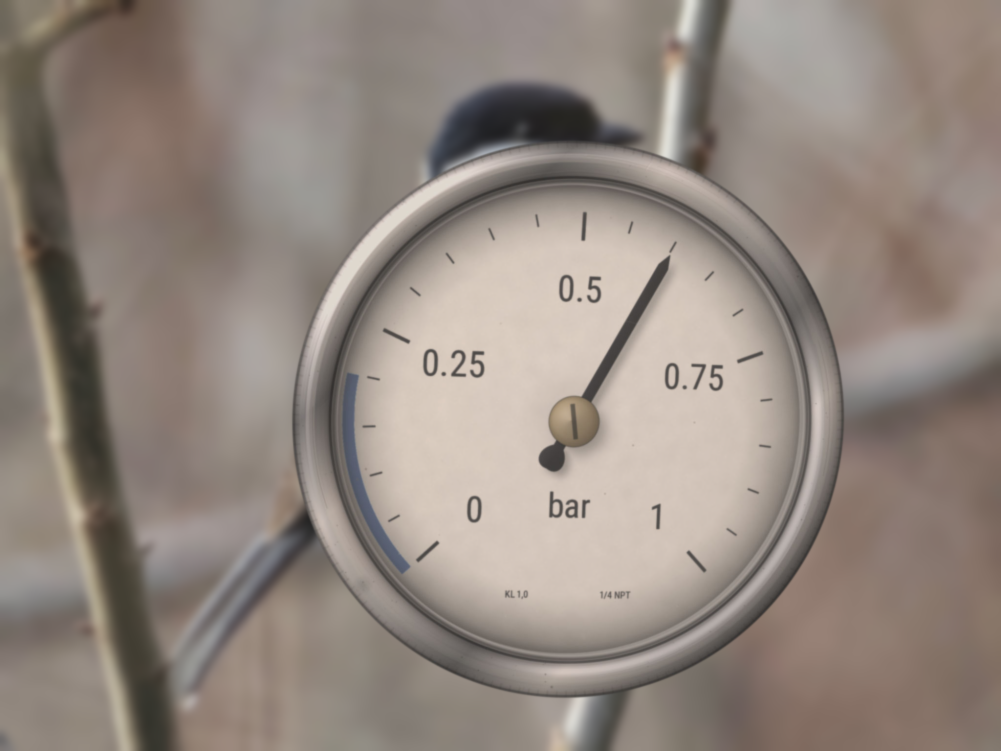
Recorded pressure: 0.6 bar
